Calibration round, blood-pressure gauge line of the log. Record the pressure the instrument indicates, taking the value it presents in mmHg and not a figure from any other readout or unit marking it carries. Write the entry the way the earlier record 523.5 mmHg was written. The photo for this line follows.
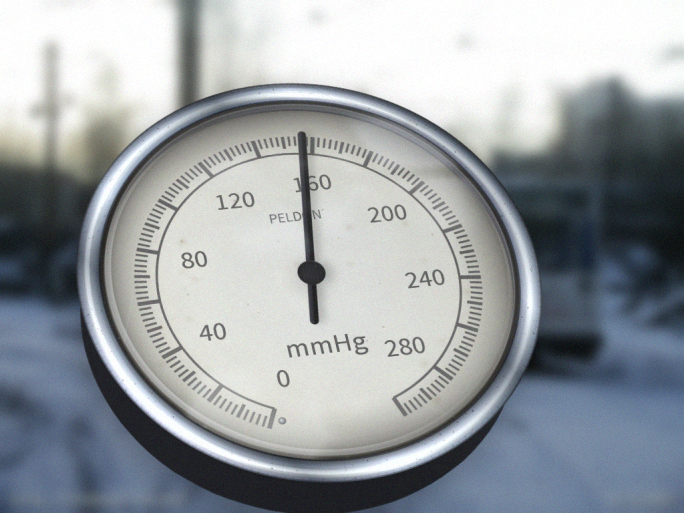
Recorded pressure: 156 mmHg
